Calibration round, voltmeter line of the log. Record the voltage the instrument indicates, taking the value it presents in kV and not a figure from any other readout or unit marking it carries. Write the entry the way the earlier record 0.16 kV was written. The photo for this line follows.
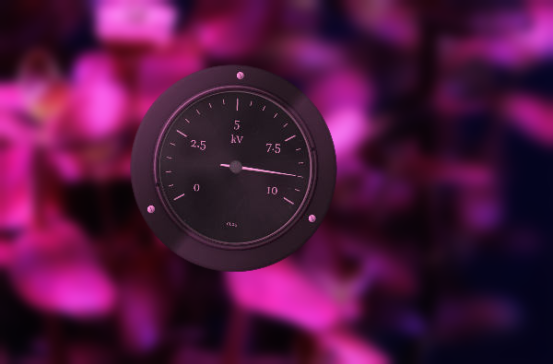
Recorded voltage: 9 kV
